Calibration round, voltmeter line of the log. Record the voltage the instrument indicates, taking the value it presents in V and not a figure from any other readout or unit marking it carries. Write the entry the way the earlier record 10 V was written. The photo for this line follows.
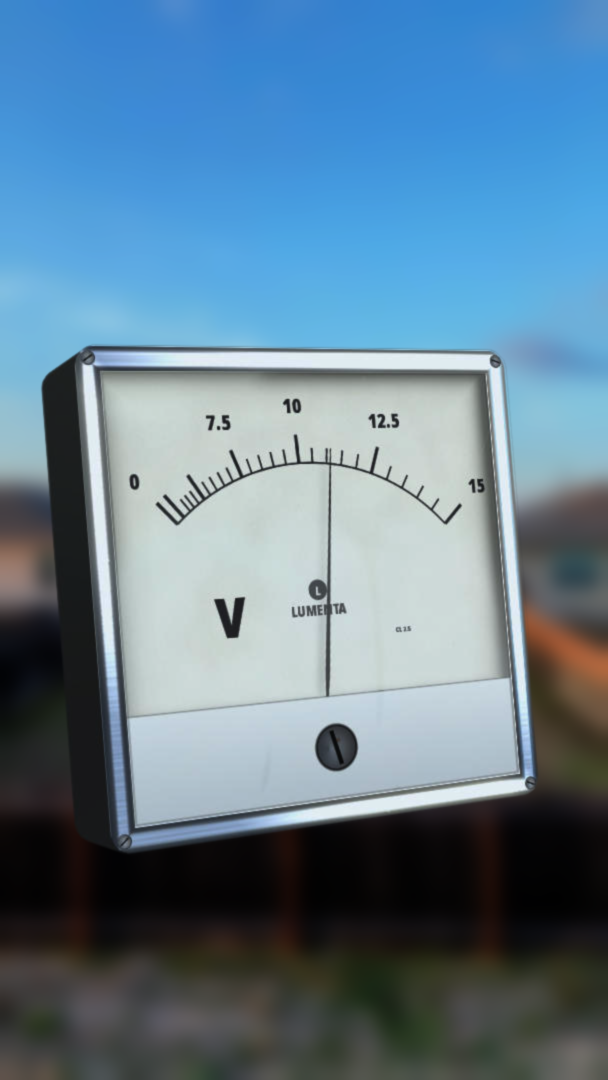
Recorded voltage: 11 V
